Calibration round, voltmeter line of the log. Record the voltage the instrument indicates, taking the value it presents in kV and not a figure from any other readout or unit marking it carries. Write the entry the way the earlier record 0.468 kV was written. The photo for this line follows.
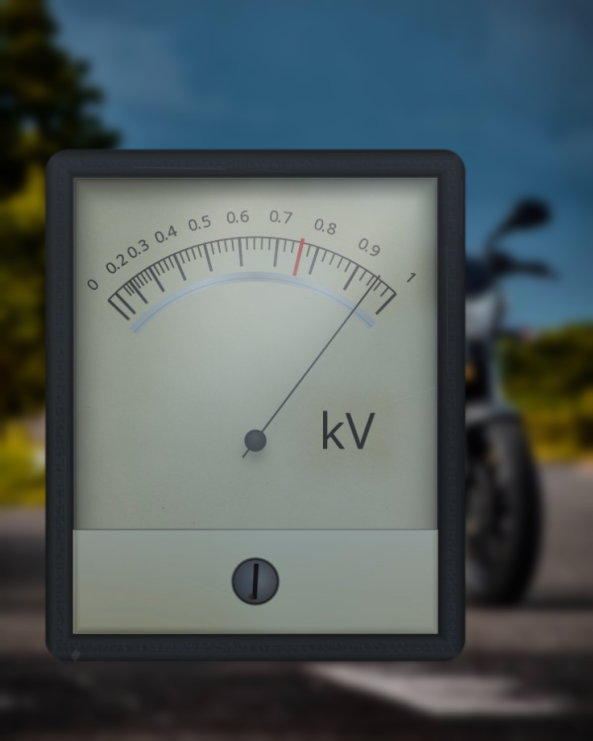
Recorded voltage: 0.95 kV
